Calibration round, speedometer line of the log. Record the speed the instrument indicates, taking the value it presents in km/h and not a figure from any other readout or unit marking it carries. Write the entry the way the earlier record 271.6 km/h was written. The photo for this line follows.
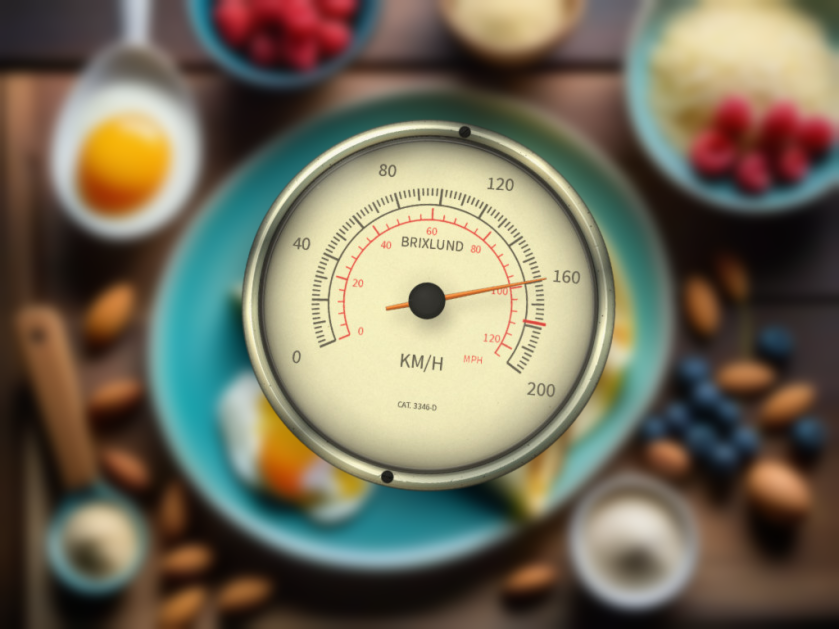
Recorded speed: 160 km/h
